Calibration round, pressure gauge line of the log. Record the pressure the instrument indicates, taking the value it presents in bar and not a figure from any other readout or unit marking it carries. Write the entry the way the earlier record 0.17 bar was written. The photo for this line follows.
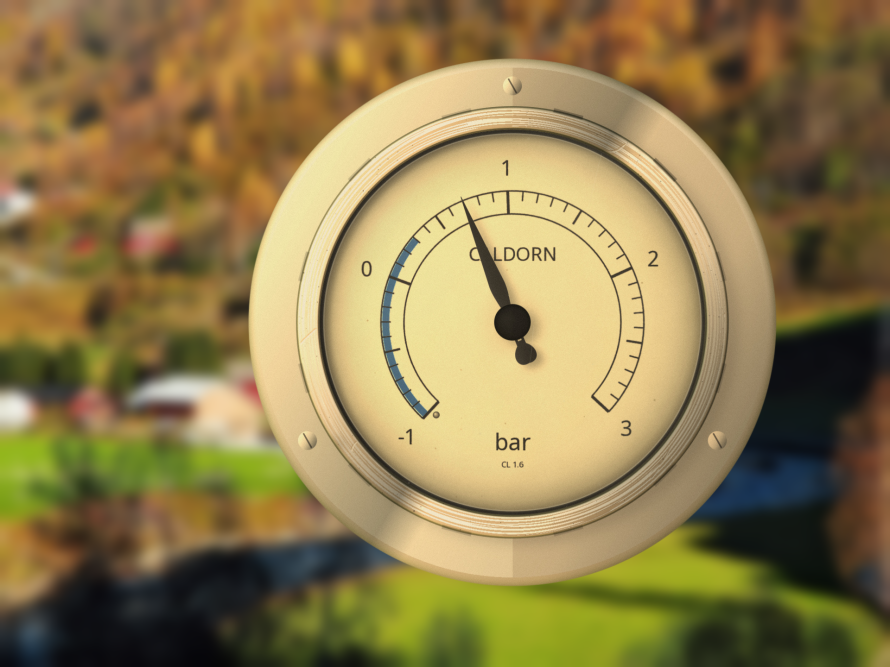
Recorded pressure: 0.7 bar
